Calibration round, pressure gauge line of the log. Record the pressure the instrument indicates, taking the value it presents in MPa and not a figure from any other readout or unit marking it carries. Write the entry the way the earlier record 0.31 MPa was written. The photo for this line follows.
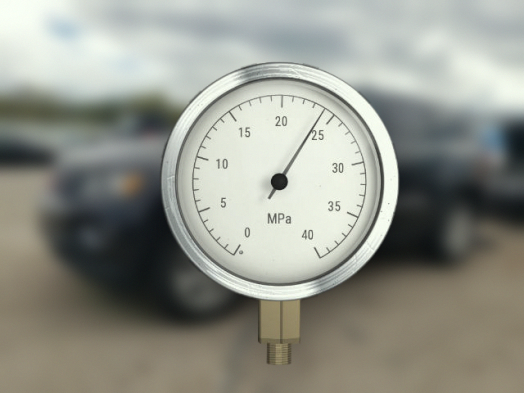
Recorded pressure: 24 MPa
